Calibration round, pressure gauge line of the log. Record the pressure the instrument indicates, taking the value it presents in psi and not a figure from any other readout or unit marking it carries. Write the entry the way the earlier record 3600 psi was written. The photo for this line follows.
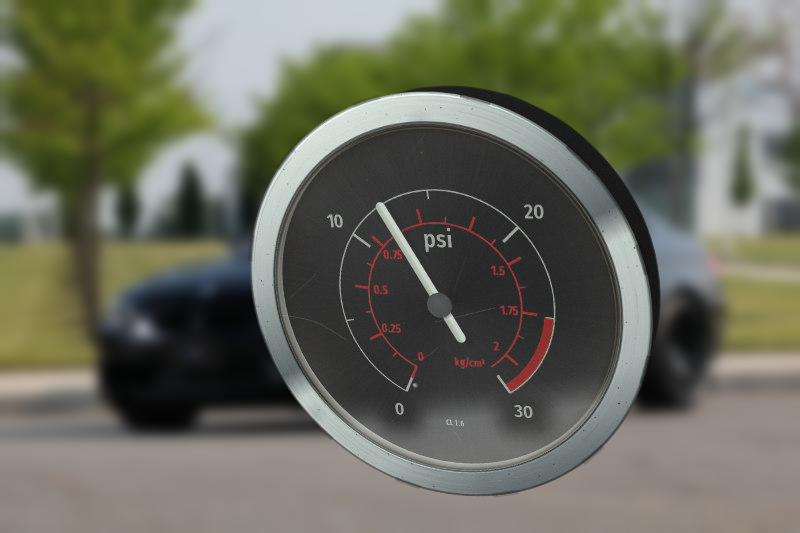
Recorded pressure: 12.5 psi
